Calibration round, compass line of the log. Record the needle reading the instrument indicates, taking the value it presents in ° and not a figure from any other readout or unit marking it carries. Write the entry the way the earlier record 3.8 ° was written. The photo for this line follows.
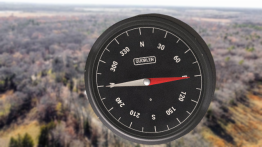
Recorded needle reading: 90 °
